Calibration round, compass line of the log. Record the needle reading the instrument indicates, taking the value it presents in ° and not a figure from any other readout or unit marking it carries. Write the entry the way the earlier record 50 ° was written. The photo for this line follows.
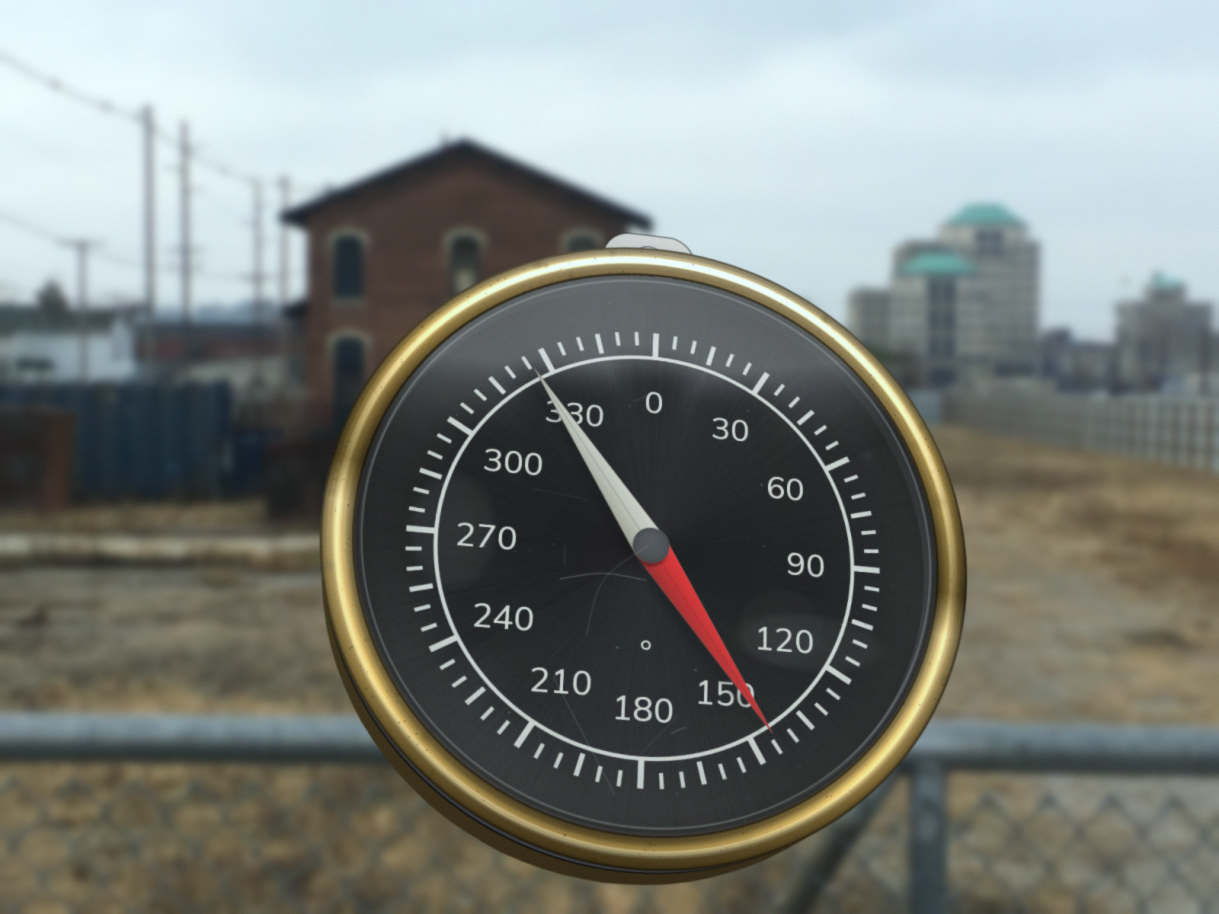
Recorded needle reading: 145 °
